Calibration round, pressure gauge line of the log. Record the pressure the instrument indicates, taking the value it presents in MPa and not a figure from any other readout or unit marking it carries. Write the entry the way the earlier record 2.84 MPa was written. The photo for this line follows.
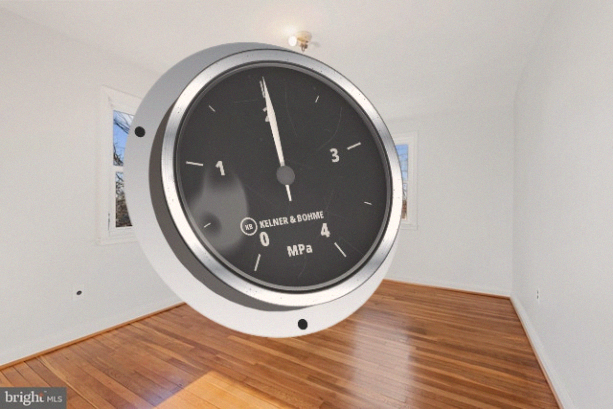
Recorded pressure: 2 MPa
